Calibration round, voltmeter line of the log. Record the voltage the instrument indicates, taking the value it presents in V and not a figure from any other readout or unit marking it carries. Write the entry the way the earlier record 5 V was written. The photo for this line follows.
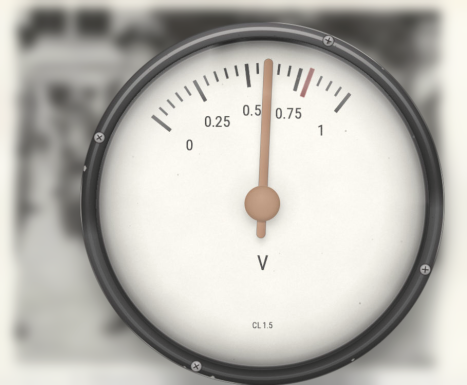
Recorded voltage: 0.6 V
